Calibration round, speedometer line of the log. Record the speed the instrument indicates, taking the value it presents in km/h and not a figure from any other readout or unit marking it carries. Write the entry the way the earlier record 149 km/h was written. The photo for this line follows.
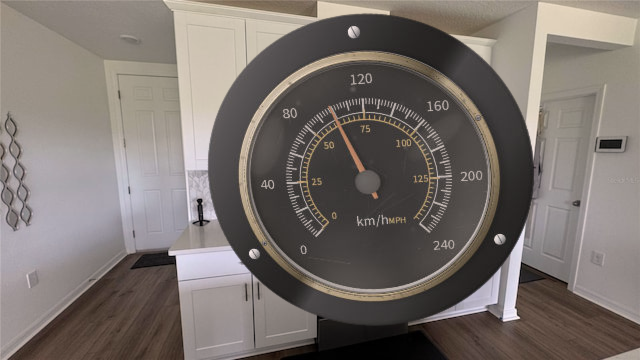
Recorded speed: 100 km/h
